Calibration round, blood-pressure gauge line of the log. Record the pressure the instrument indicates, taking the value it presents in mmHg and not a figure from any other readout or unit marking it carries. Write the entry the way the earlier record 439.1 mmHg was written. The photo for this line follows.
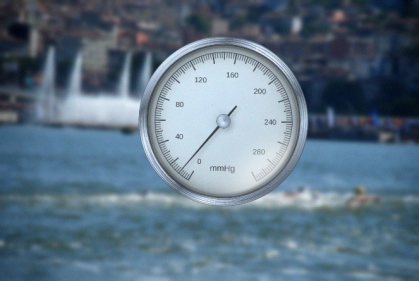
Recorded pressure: 10 mmHg
